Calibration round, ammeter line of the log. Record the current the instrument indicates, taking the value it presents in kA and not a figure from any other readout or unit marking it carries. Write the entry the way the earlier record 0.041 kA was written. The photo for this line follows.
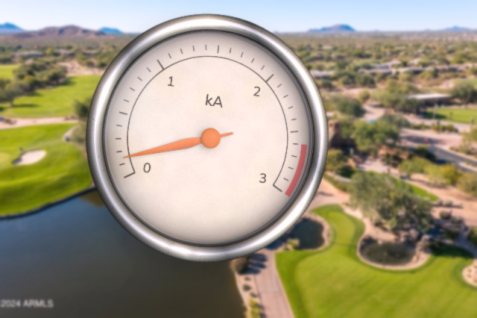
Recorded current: 0.15 kA
